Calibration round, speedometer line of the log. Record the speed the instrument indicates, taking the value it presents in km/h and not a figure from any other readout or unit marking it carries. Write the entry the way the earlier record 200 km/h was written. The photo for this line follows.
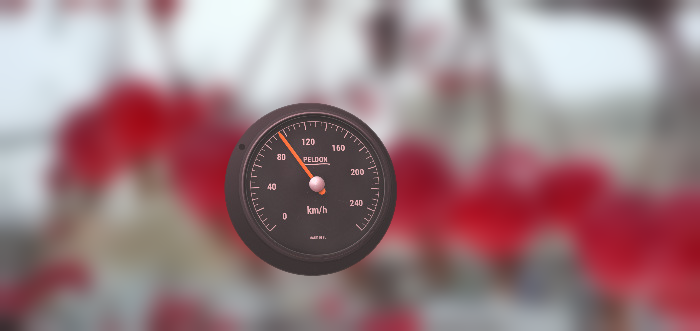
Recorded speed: 95 km/h
